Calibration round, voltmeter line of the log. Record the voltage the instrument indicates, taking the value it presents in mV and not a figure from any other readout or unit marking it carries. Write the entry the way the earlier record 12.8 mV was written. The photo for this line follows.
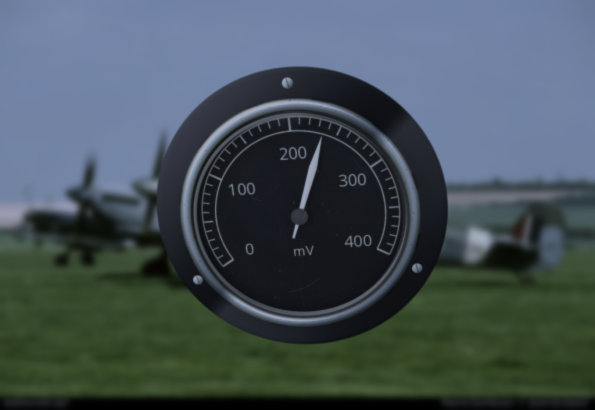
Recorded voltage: 235 mV
